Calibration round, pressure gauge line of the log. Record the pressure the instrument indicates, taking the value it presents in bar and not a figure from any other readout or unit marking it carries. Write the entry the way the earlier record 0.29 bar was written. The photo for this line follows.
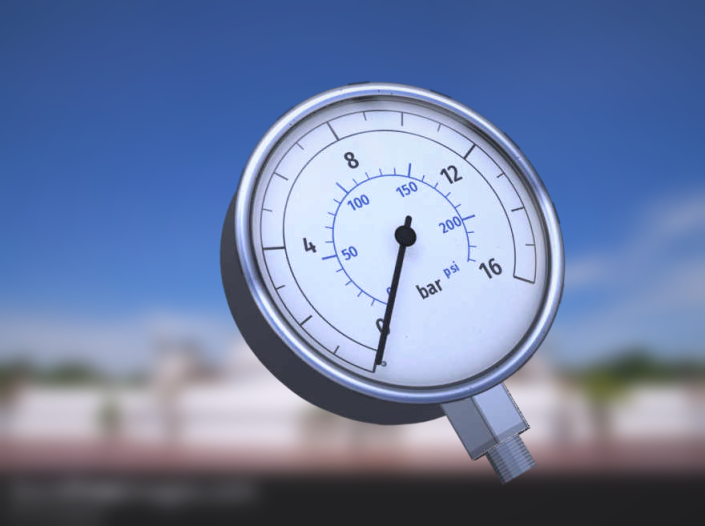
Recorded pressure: 0 bar
